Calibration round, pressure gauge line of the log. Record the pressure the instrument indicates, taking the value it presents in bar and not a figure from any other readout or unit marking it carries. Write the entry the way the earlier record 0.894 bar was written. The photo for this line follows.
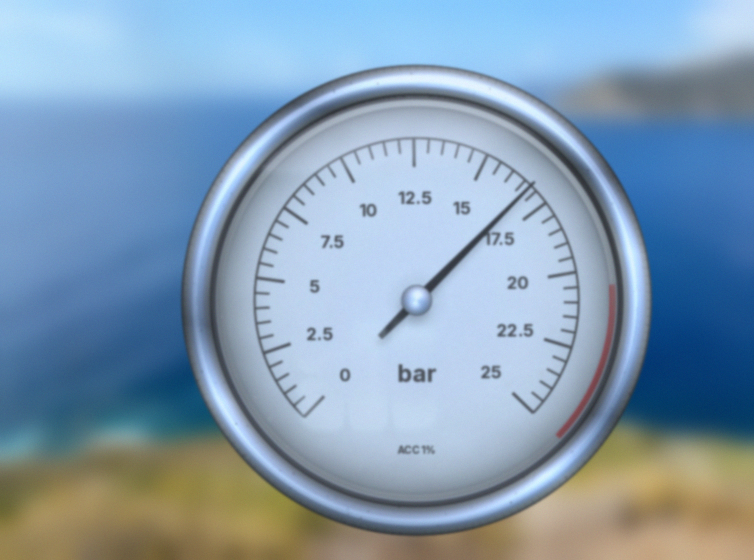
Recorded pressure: 16.75 bar
